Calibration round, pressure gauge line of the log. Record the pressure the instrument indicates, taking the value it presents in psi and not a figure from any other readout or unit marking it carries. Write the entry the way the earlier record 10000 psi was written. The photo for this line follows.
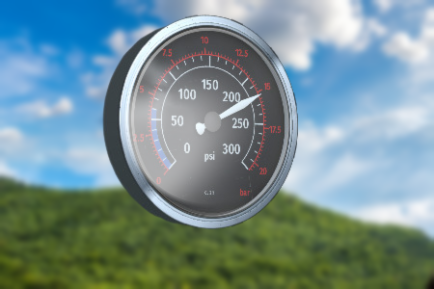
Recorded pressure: 220 psi
